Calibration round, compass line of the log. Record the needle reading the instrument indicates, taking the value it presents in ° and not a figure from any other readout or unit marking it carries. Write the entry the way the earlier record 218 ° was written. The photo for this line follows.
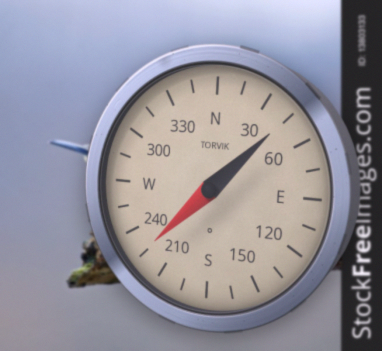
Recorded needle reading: 225 °
